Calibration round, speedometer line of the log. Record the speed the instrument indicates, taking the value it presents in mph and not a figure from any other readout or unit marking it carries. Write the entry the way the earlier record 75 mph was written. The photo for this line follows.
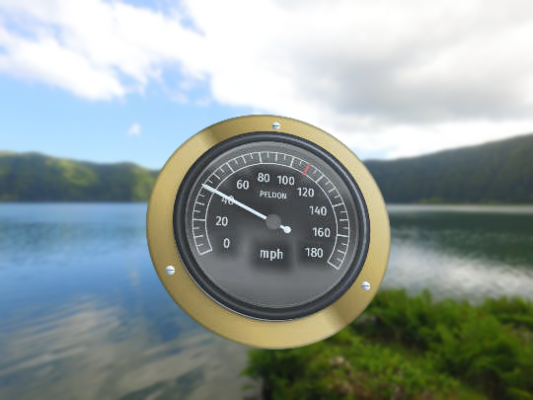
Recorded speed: 40 mph
